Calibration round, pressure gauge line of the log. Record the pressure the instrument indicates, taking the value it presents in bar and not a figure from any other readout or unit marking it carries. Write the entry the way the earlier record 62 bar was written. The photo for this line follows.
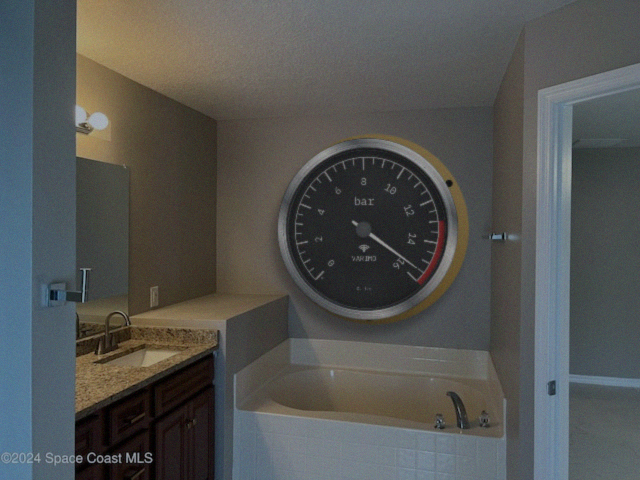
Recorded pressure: 15.5 bar
